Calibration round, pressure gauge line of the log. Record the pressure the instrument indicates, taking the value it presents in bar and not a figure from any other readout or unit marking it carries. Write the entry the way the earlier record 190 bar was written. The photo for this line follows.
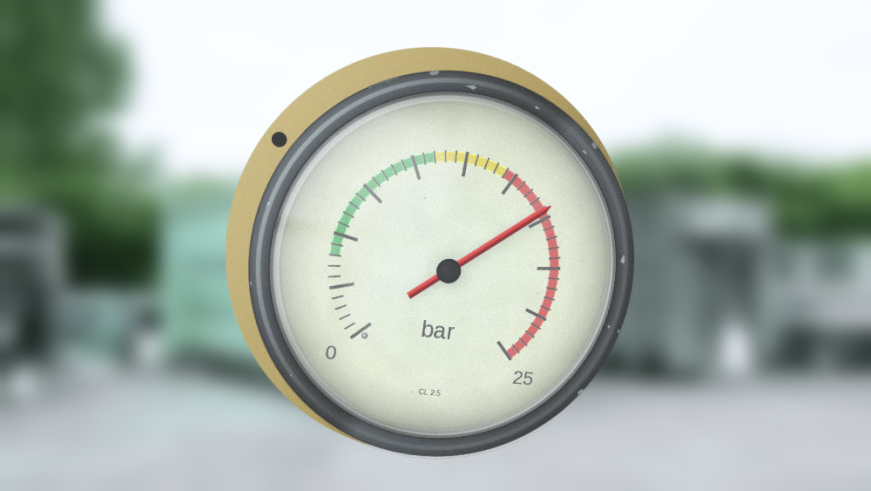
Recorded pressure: 17 bar
